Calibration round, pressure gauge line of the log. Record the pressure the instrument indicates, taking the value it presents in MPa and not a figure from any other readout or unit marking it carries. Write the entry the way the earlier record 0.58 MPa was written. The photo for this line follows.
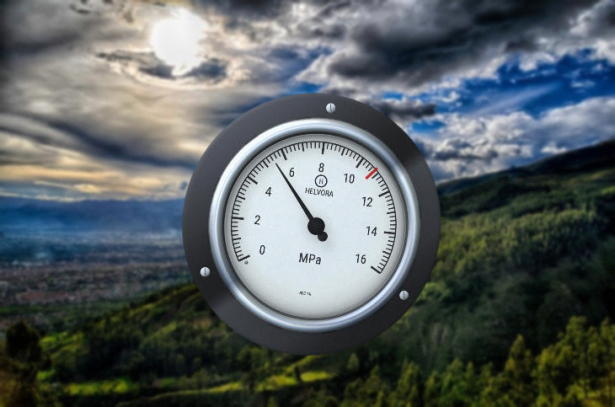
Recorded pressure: 5.4 MPa
